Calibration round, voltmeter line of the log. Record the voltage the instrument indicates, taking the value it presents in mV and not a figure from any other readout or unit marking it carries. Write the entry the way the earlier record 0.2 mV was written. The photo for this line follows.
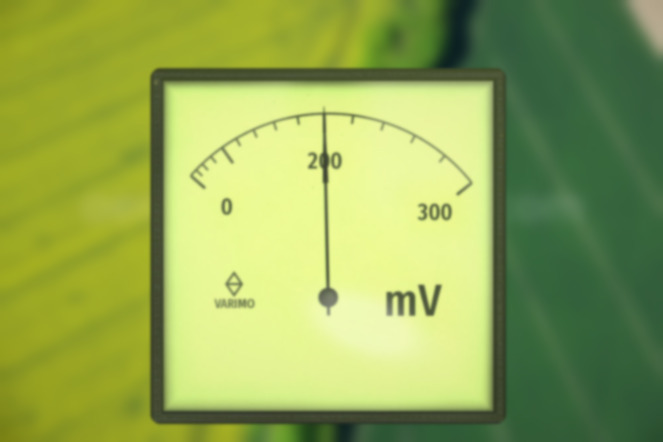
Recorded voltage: 200 mV
